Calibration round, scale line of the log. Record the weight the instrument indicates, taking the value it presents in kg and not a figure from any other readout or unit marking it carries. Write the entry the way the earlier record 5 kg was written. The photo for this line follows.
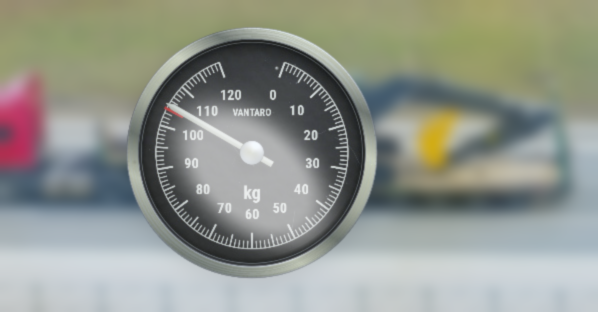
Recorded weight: 105 kg
